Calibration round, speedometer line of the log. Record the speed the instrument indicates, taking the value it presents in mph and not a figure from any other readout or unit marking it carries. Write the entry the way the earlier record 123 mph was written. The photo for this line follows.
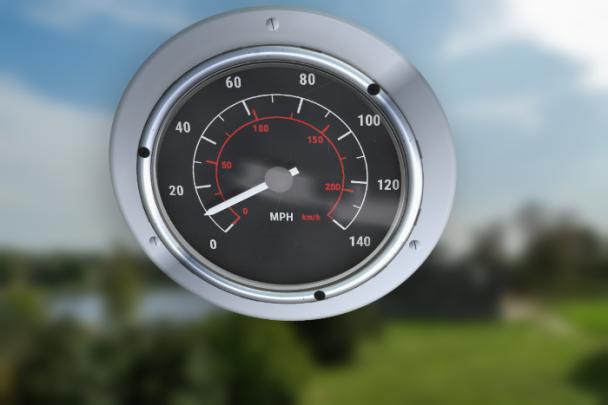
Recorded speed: 10 mph
